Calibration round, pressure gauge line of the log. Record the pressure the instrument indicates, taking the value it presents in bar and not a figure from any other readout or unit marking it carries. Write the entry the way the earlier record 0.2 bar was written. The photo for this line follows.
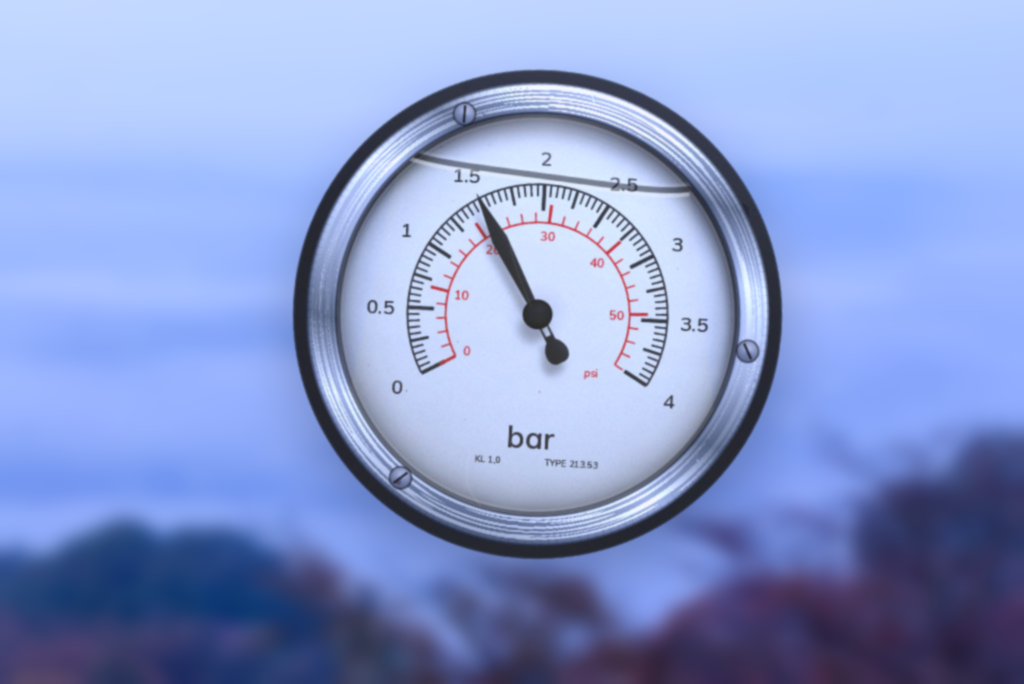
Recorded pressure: 1.5 bar
